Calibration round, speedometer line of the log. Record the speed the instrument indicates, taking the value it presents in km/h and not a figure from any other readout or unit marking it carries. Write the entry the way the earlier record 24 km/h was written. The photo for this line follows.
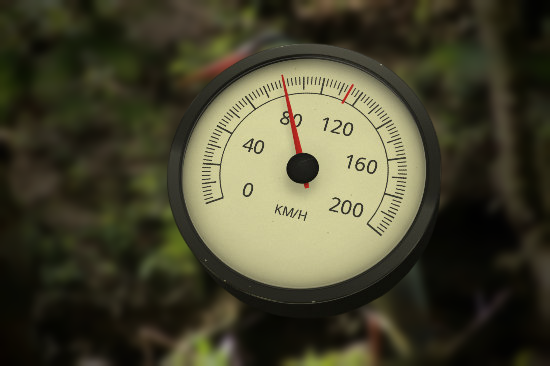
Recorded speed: 80 km/h
